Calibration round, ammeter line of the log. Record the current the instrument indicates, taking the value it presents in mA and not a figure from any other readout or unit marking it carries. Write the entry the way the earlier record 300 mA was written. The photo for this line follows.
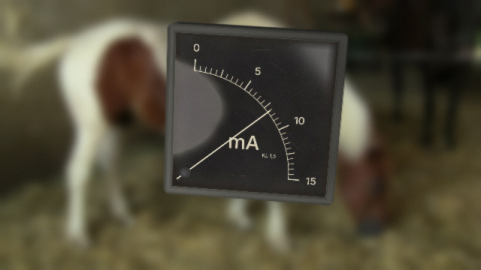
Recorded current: 8 mA
